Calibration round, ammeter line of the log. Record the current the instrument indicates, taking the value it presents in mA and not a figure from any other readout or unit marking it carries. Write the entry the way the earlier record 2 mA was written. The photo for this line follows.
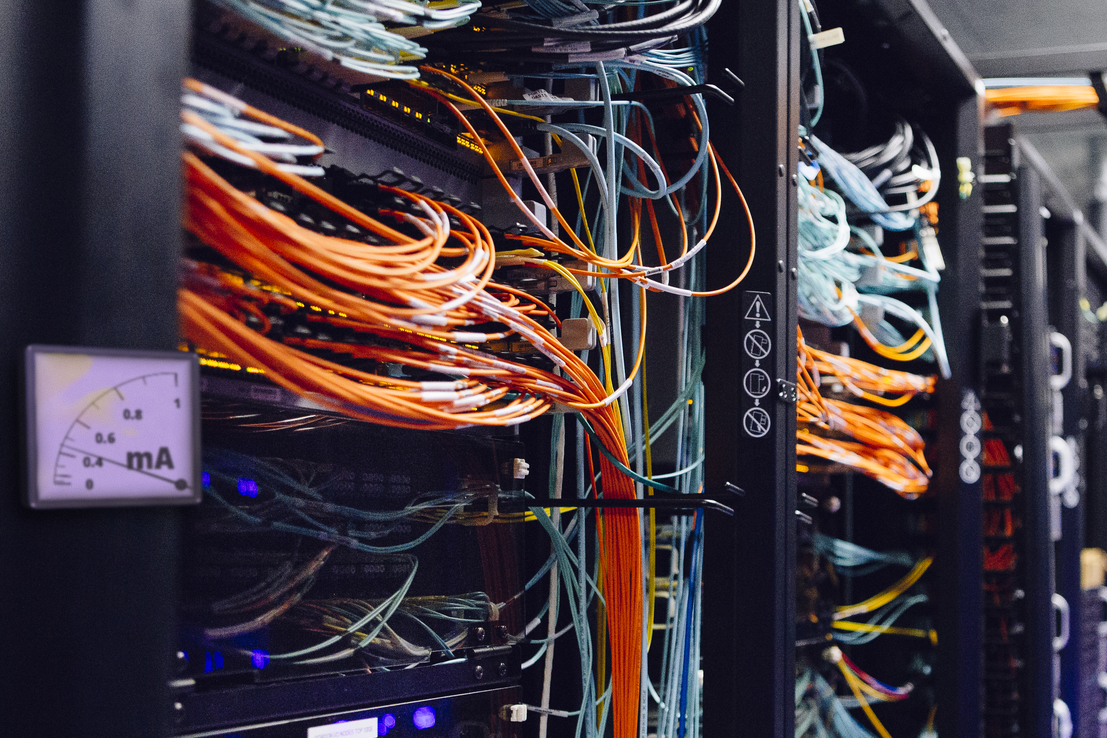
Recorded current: 0.45 mA
